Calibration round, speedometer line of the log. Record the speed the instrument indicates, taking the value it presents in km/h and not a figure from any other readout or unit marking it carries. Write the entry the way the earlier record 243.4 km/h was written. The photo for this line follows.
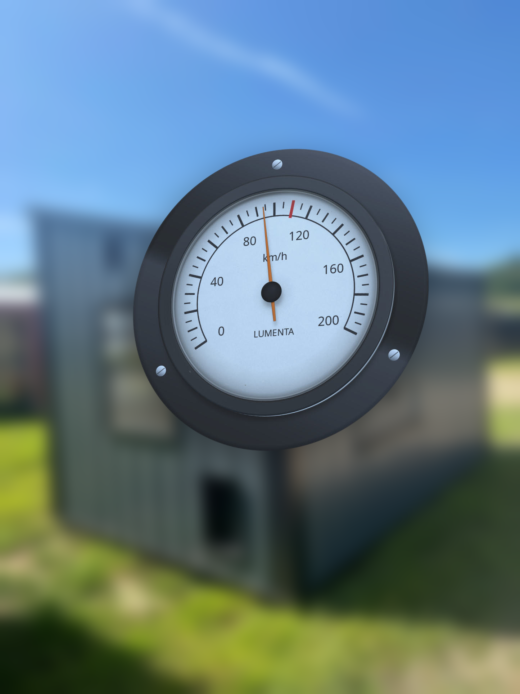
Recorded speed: 95 km/h
